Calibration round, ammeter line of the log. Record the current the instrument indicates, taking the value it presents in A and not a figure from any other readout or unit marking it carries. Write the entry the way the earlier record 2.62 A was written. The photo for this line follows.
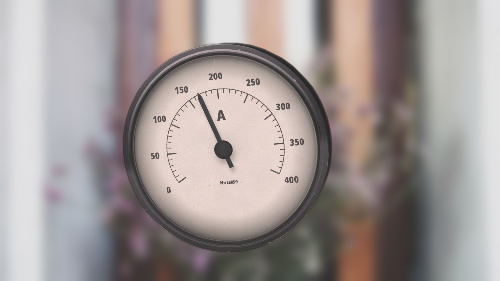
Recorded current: 170 A
